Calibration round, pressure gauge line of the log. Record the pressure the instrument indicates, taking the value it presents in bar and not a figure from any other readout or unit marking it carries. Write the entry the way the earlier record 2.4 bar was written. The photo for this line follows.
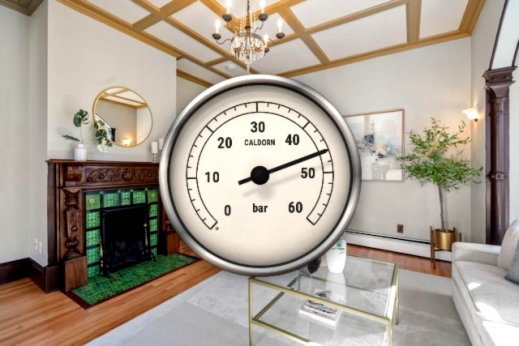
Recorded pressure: 46 bar
